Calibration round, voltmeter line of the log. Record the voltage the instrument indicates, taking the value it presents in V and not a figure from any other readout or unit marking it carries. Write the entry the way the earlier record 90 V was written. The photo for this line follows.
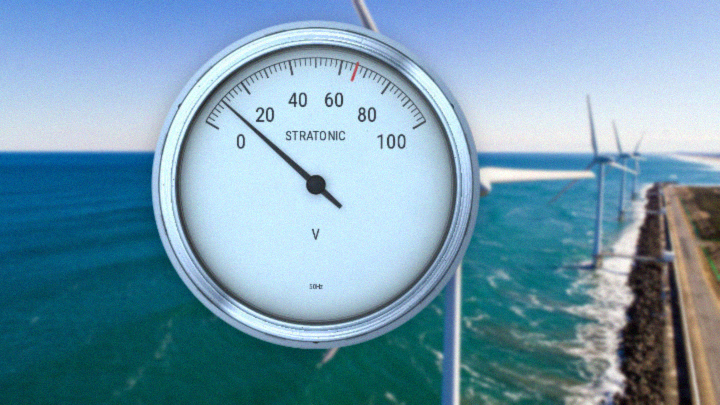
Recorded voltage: 10 V
